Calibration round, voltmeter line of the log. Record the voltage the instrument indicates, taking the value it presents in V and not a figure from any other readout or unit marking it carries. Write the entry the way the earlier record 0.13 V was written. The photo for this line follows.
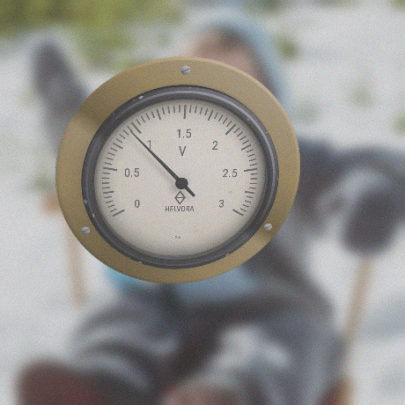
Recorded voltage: 0.95 V
